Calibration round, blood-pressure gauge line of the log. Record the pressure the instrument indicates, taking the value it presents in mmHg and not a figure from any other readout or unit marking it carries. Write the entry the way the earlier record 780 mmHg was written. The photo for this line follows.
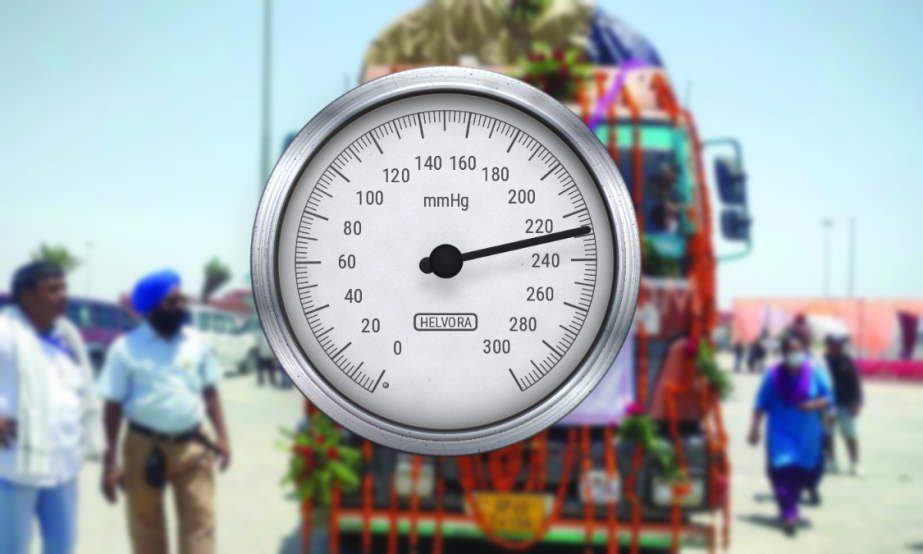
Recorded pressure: 228 mmHg
